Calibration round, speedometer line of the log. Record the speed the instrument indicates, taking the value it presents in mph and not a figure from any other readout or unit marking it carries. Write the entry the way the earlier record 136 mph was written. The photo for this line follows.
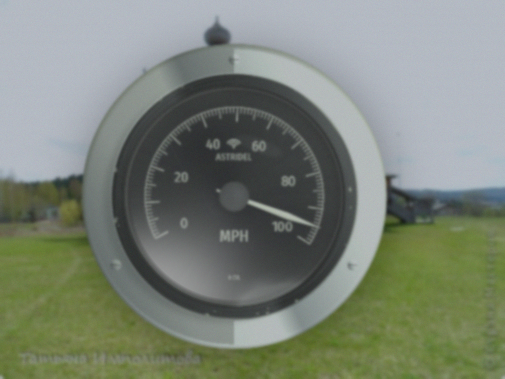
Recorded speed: 95 mph
